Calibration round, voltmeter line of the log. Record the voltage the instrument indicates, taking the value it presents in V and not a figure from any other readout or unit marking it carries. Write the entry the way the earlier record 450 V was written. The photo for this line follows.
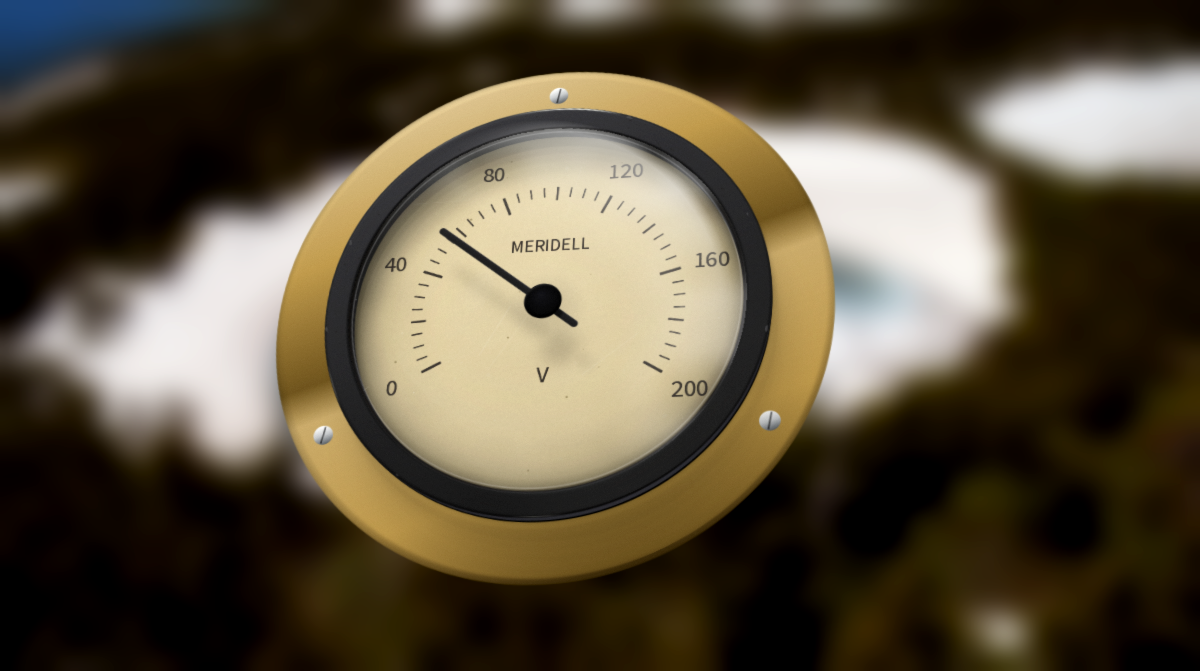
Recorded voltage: 55 V
